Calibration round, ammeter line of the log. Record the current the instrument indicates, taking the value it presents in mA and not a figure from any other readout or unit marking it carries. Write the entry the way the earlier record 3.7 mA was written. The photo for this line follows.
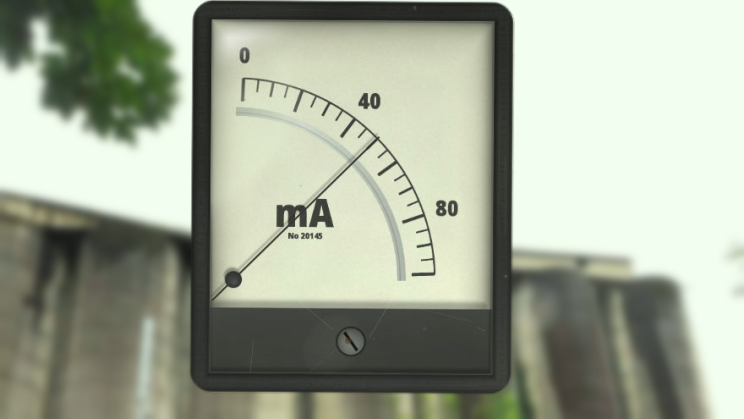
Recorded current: 50 mA
